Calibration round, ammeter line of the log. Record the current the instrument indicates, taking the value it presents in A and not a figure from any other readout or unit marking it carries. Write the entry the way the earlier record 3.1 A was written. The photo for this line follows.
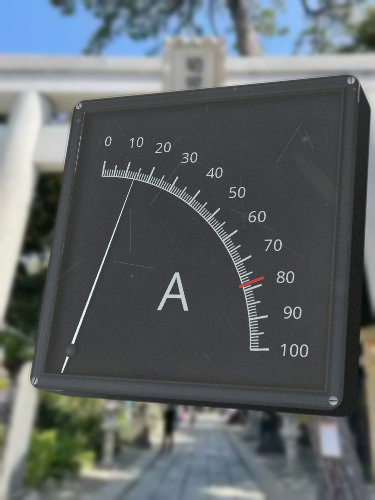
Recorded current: 15 A
